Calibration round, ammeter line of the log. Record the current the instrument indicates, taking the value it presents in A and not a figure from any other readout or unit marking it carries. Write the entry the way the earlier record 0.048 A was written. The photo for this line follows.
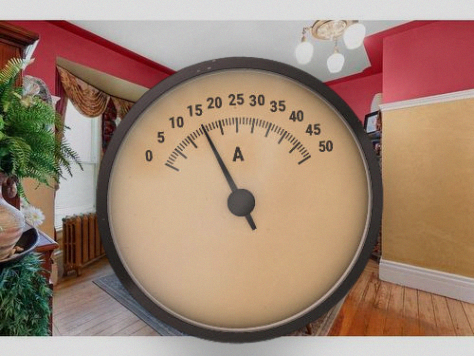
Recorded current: 15 A
